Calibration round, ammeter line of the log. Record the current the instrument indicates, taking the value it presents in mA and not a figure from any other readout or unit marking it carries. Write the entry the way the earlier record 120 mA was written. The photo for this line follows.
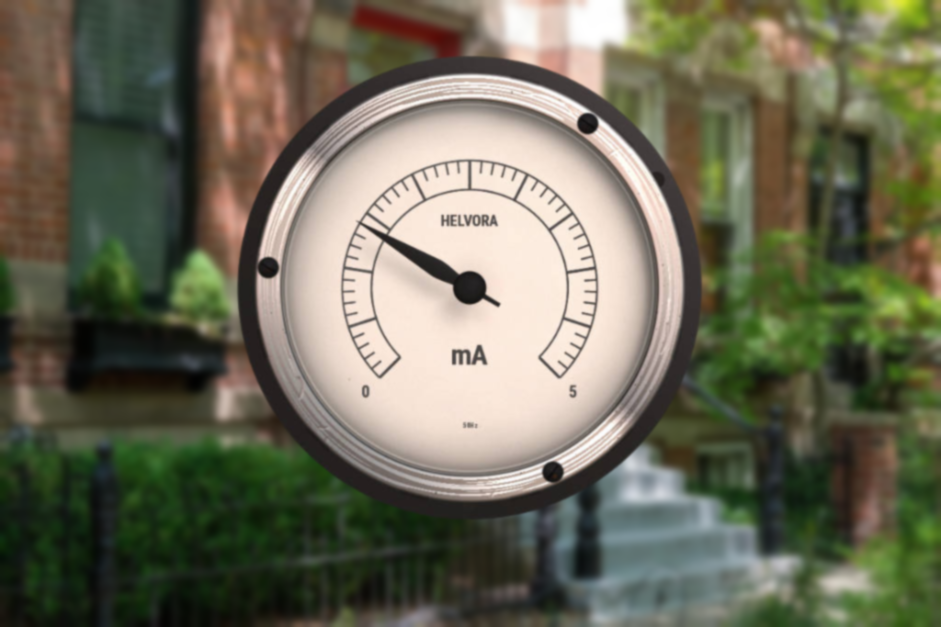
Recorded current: 1.4 mA
